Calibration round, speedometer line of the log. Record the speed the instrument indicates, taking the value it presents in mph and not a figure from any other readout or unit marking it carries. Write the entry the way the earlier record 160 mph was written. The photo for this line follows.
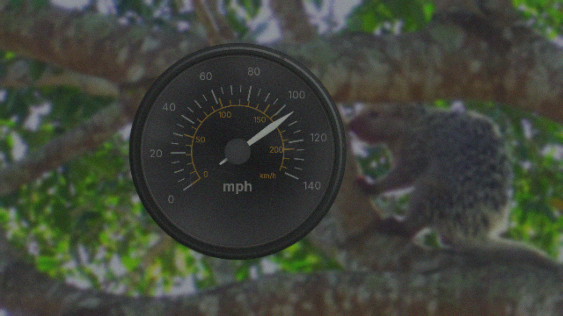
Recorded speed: 105 mph
